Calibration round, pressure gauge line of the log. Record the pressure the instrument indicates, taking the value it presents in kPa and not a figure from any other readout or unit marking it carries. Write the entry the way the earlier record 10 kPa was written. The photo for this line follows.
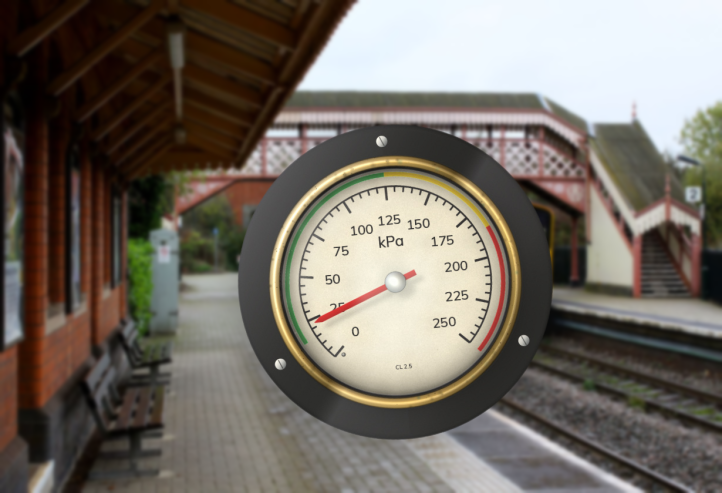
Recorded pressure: 22.5 kPa
